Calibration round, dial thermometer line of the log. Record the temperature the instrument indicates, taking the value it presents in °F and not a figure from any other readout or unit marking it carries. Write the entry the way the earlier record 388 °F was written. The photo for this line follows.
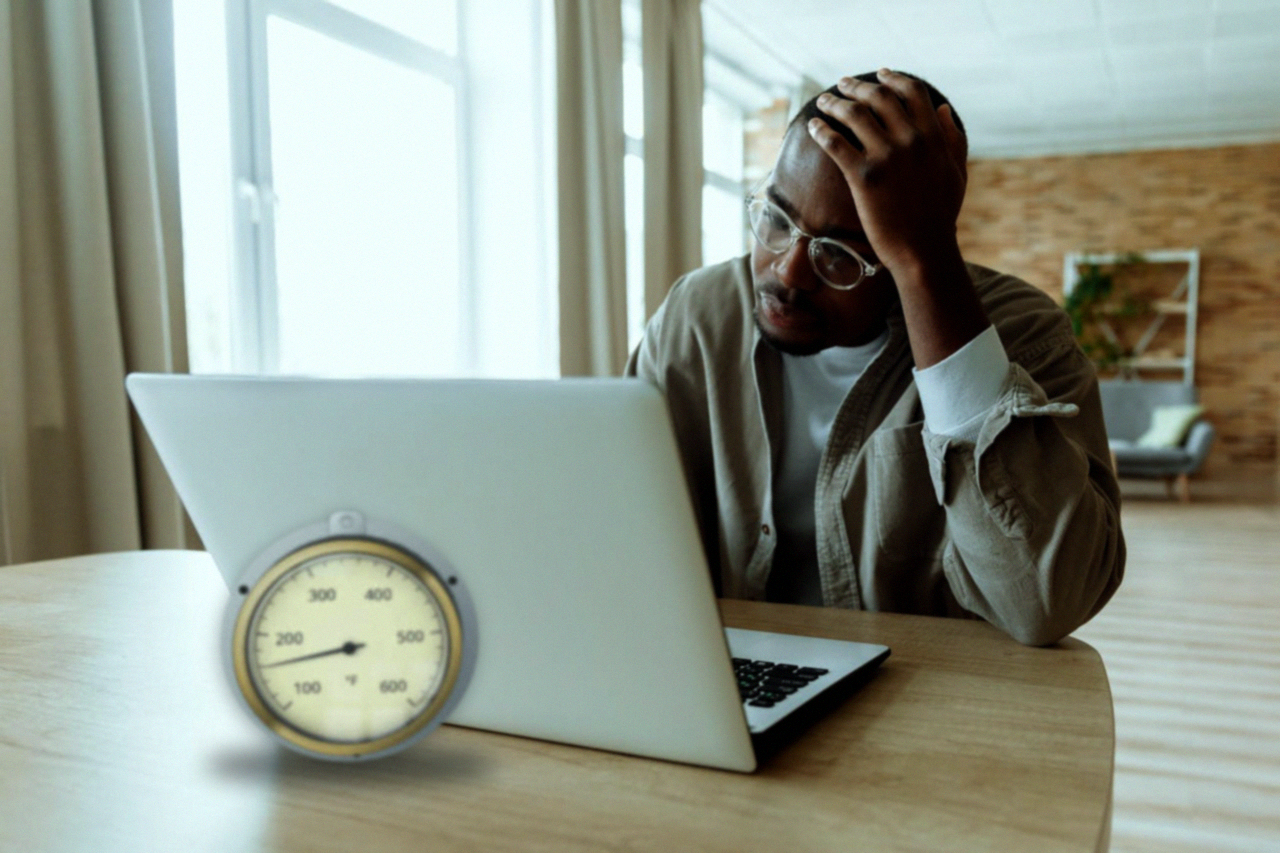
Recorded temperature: 160 °F
